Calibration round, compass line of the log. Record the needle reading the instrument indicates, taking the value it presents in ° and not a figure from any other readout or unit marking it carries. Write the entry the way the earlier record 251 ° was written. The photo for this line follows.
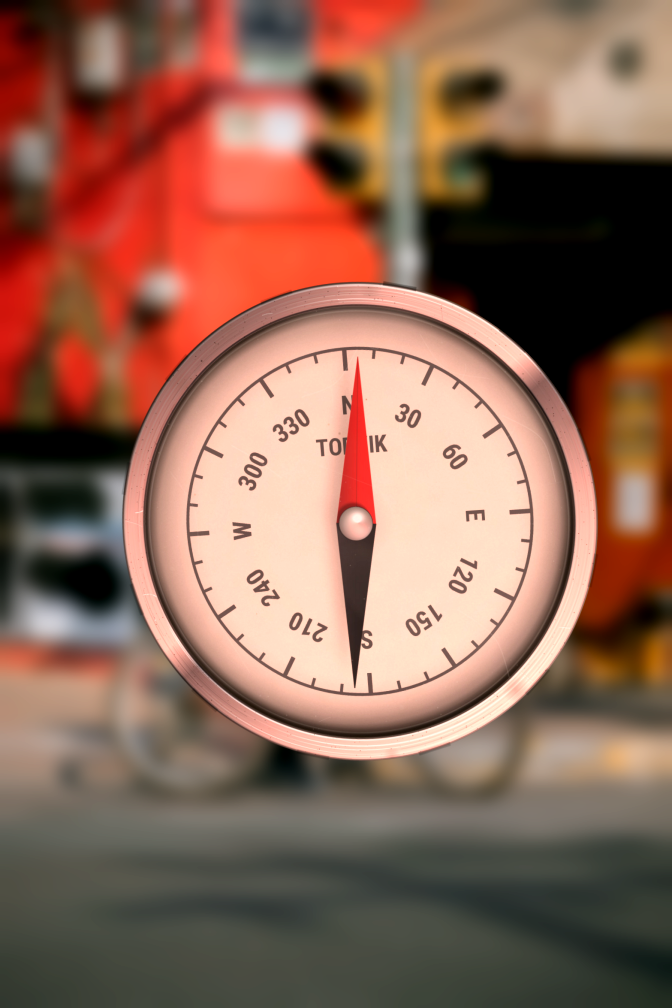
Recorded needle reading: 5 °
